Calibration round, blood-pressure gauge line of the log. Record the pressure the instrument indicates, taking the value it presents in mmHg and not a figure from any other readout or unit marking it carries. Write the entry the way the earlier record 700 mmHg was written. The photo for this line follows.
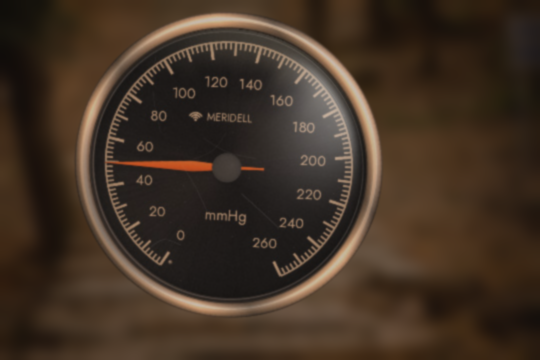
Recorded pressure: 50 mmHg
